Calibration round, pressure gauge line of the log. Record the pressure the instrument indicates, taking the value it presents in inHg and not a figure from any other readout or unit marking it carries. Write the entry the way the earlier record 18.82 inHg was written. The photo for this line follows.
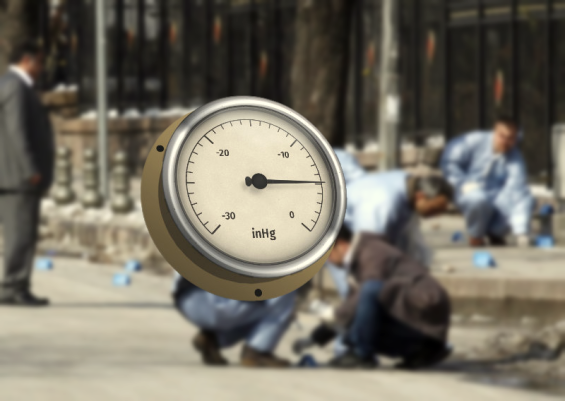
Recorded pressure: -5 inHg
